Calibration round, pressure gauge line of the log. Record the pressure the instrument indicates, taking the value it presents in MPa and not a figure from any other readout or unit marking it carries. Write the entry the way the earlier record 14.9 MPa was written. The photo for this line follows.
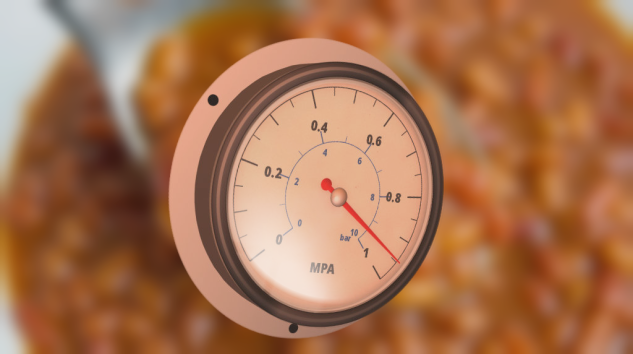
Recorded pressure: 0.95 MPa
